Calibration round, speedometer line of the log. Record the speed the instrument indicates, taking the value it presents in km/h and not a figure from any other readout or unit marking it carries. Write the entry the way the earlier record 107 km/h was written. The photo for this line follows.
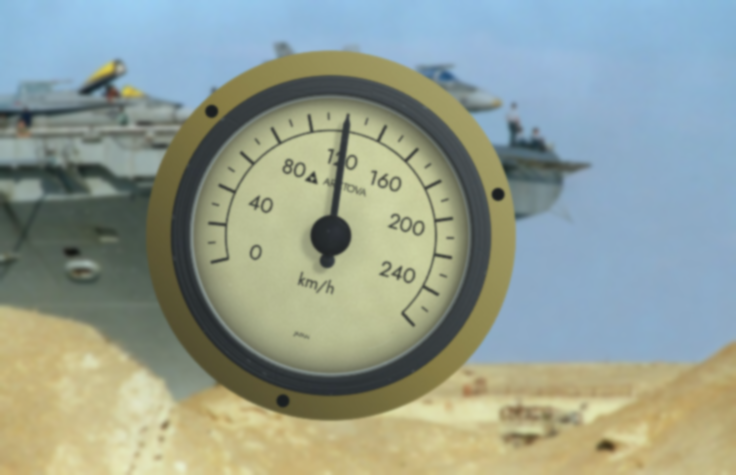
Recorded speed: 120 km/h
